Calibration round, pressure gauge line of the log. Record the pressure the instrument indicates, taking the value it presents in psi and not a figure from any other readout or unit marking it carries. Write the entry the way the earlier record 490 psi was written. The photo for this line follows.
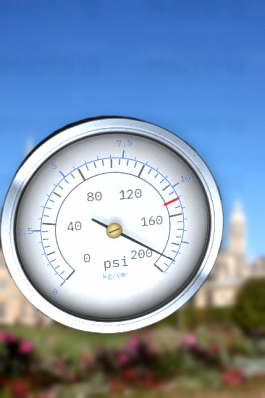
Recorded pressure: 190 psi
